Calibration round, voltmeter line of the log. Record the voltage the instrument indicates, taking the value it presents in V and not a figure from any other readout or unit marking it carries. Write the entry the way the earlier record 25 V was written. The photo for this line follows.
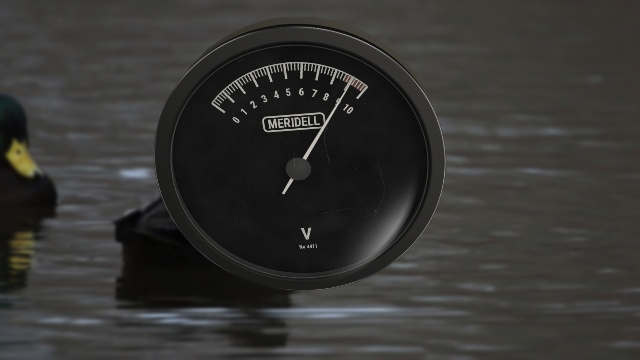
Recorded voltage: 9 V
